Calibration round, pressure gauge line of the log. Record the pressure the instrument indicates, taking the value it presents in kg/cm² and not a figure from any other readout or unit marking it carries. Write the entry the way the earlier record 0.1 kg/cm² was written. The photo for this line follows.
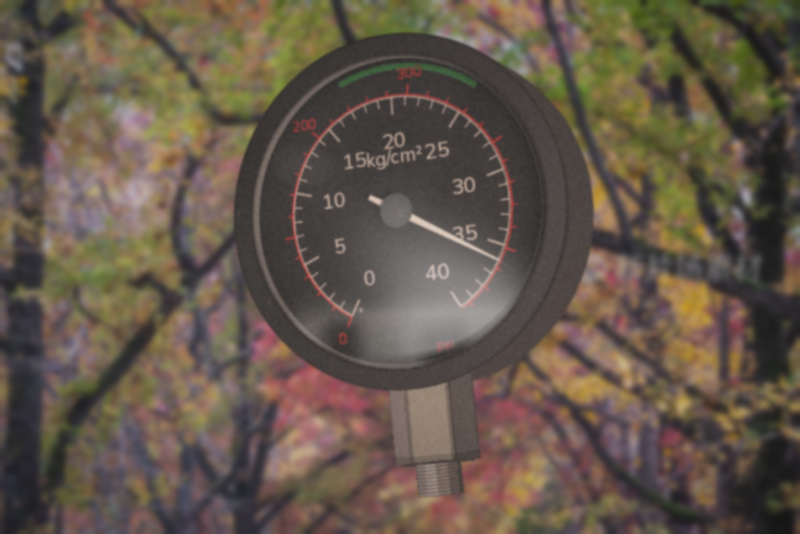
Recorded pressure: 36 kg/cm²
